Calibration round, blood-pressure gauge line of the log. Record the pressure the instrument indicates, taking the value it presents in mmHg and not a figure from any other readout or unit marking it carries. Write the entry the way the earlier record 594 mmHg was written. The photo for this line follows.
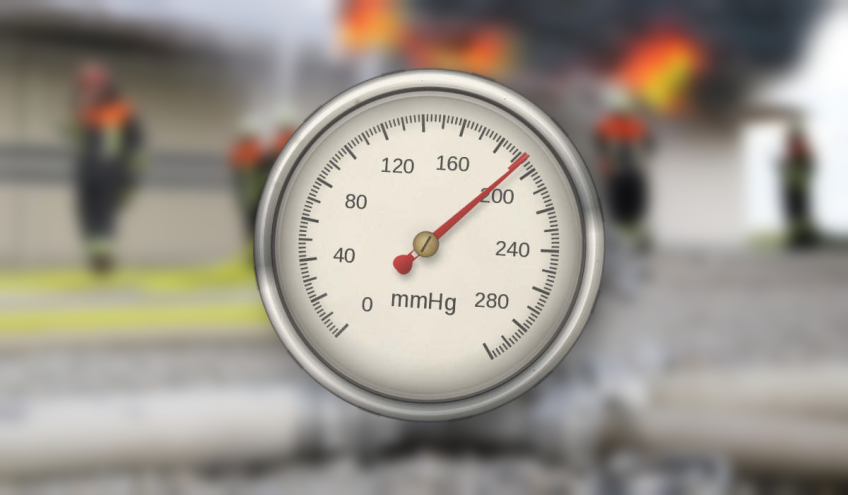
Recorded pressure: 194 mmHg
